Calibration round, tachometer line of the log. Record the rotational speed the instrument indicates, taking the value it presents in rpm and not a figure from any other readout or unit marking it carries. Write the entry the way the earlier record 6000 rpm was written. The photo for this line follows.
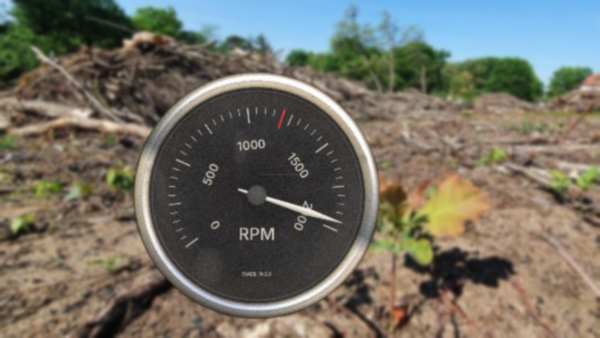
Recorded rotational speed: 1950 rpm
